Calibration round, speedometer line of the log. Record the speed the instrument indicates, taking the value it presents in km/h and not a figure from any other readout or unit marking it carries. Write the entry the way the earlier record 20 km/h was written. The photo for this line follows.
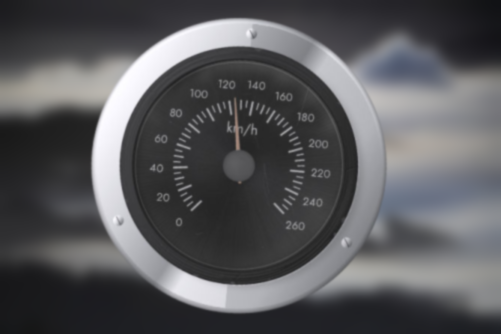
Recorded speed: 125 km/h
